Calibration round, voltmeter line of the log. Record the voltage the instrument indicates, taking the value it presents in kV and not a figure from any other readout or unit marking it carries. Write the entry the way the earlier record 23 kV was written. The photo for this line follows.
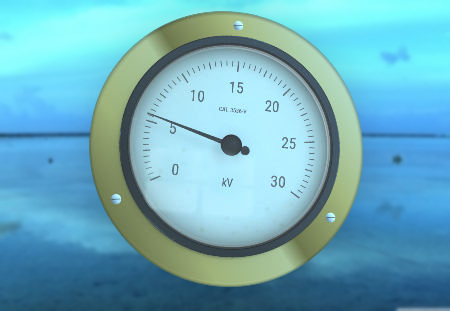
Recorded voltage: 5.5 kV
